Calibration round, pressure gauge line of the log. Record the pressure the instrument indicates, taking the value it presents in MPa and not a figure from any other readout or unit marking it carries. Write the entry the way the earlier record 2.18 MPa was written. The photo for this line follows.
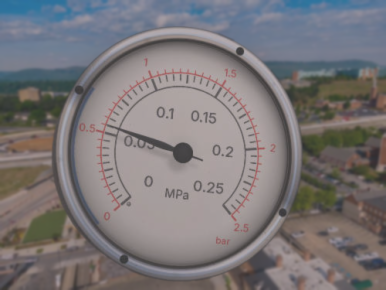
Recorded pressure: 0.055 MPa
